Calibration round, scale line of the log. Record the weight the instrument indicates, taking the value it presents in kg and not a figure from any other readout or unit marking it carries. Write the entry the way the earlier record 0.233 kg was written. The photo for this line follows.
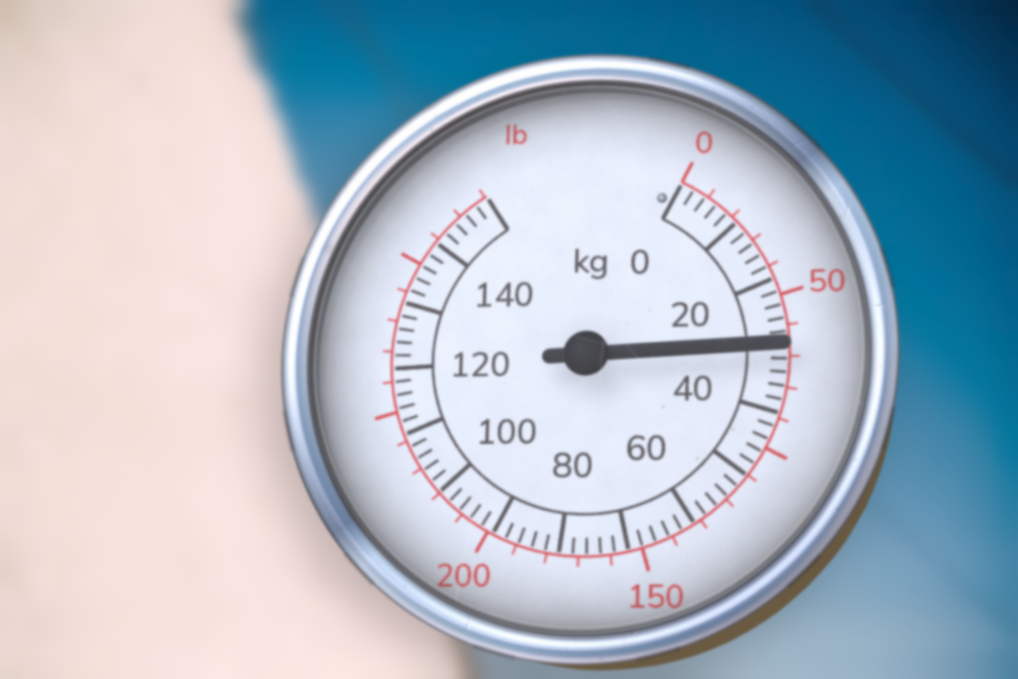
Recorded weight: 30 kg
